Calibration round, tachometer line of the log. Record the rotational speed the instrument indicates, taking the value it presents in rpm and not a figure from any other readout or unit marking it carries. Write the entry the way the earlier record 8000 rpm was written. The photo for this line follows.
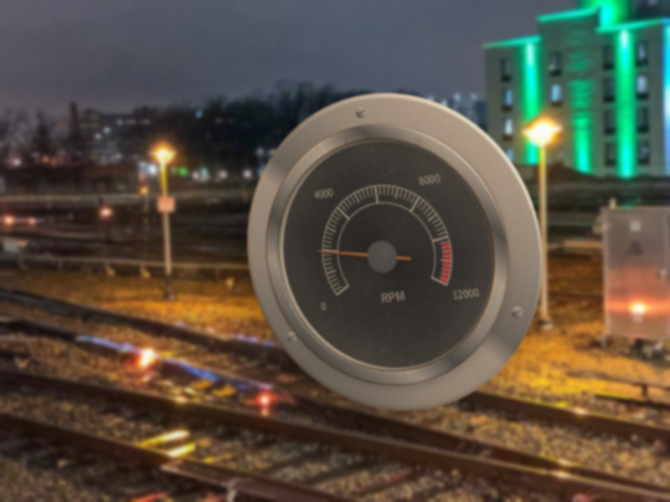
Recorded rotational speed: 2000 rpm
